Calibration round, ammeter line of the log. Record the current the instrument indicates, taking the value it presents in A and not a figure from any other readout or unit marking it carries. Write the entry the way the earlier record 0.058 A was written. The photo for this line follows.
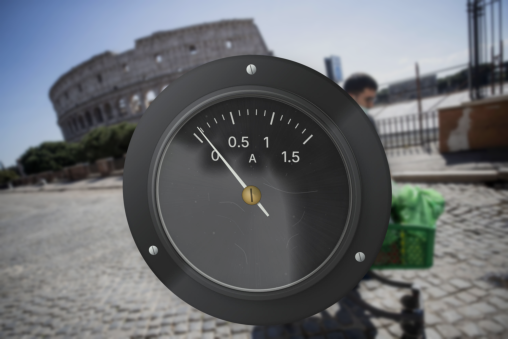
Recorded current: 0.1 A
